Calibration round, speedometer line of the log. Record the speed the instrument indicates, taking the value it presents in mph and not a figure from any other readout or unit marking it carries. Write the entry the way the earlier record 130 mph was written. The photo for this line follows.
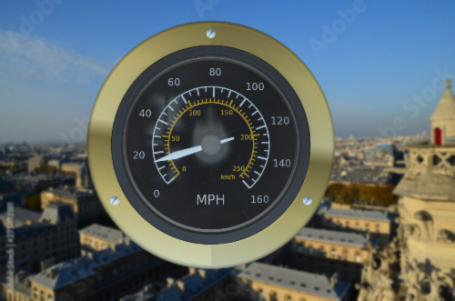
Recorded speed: 15 mph
